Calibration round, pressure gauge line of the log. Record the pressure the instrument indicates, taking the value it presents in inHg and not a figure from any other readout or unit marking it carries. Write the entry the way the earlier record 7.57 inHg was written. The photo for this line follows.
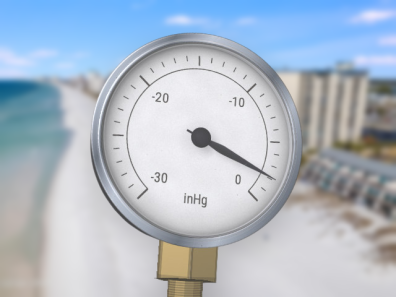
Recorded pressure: -2 inHg
